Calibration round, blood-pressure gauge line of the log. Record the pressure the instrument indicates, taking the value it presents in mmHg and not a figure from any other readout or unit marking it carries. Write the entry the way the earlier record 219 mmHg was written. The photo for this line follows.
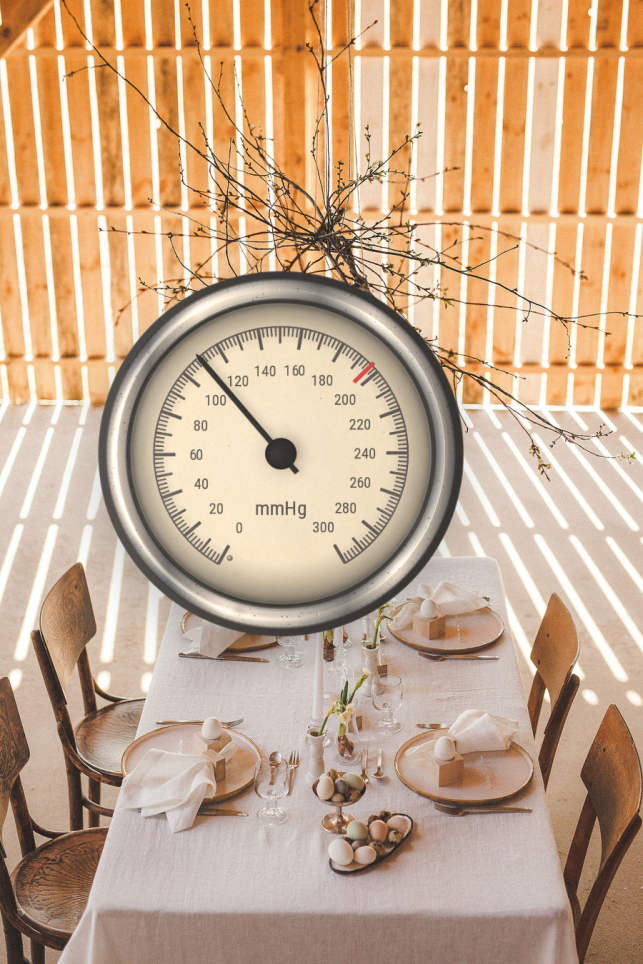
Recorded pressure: 110 mmHg
